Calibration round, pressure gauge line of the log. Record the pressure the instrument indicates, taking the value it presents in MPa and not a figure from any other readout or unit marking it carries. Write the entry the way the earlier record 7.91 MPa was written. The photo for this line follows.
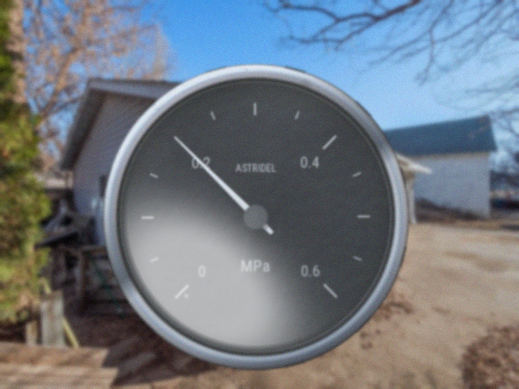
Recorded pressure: 0.2 MPa
